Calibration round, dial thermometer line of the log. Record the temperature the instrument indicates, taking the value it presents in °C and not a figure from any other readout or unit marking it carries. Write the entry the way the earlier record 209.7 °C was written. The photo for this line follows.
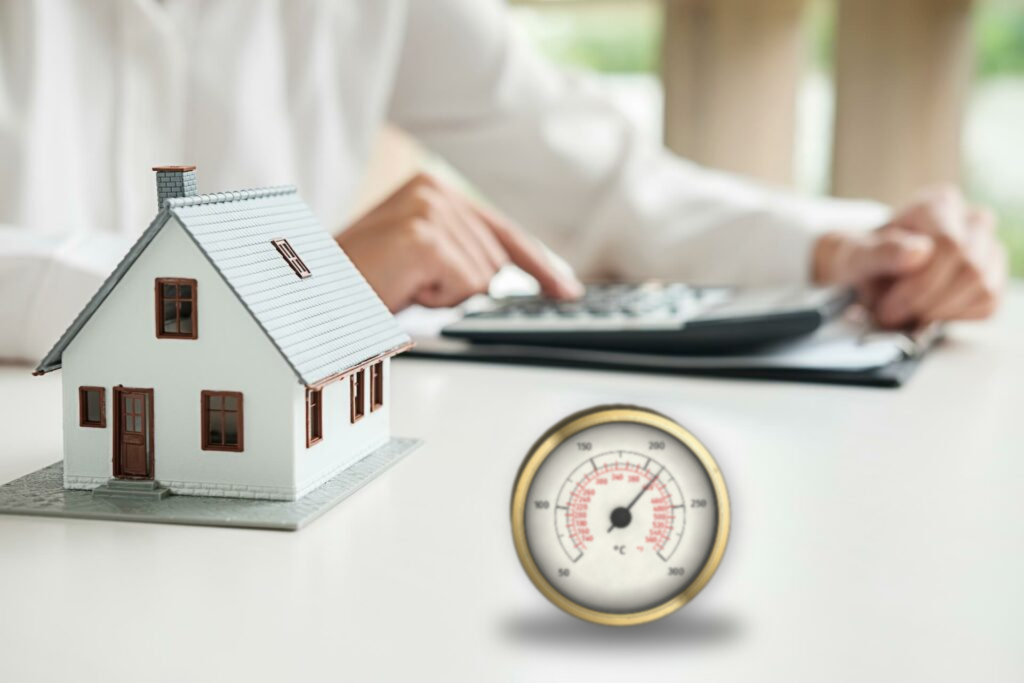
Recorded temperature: 212.5 °C
